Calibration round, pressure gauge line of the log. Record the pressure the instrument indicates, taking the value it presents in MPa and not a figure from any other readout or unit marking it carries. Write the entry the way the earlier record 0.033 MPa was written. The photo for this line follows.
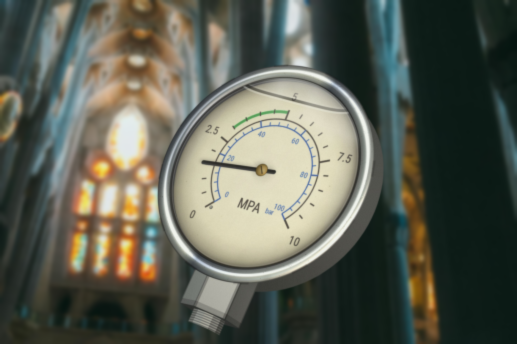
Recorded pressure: 1.5 MPa
